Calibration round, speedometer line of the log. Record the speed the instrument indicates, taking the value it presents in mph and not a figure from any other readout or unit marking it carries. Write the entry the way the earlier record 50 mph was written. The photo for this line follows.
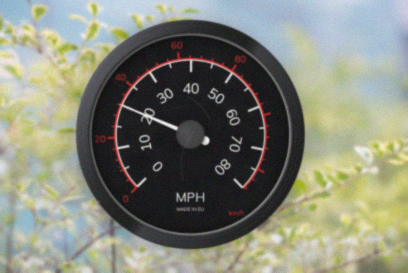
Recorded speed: 20 mph
